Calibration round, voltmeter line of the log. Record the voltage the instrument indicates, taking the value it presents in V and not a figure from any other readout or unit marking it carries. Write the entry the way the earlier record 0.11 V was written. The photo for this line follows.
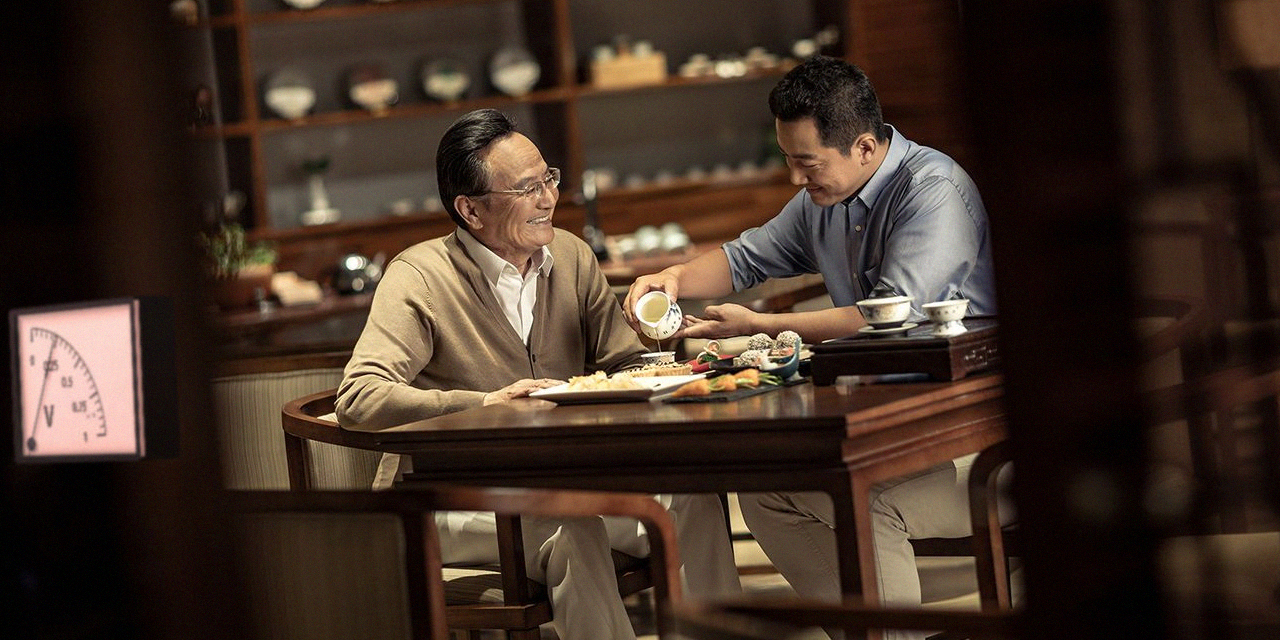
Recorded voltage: 0.25 V
